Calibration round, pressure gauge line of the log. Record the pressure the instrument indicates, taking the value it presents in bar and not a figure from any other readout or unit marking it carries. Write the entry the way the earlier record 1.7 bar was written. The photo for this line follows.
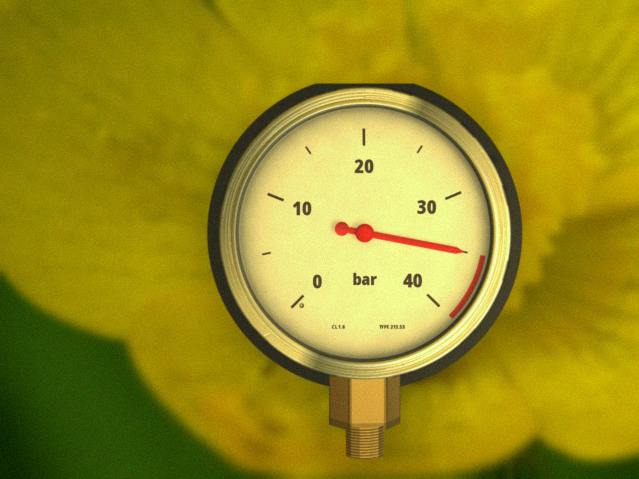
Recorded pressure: 35 bar
